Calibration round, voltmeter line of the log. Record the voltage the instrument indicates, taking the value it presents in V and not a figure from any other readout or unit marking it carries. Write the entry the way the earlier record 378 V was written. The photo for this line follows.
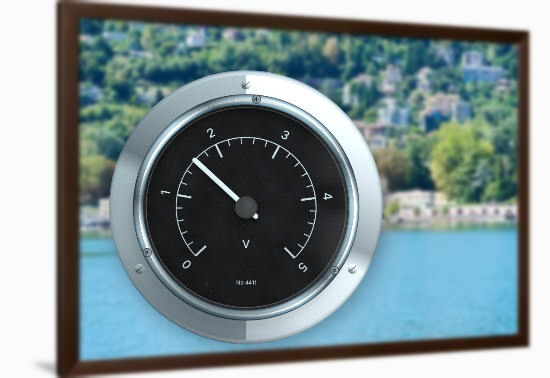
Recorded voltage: 1.6 V
